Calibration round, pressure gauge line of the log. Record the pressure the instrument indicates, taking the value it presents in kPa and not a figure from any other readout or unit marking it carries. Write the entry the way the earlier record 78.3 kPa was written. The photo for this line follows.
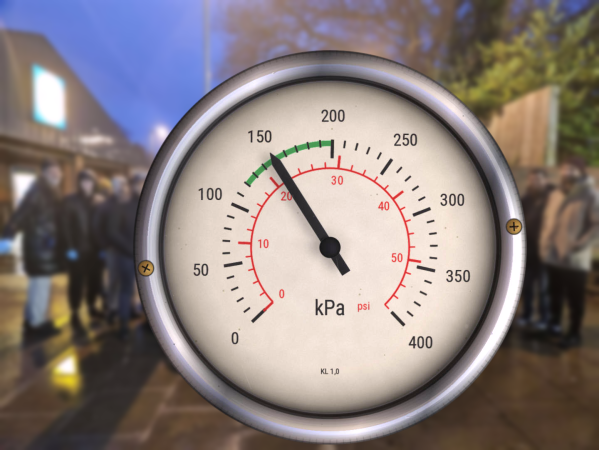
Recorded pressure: 150 kPa
